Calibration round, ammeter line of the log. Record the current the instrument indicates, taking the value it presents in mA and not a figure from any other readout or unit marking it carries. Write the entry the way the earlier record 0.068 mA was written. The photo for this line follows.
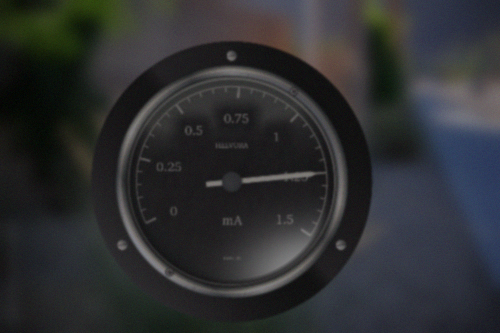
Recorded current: 1.25 mA
